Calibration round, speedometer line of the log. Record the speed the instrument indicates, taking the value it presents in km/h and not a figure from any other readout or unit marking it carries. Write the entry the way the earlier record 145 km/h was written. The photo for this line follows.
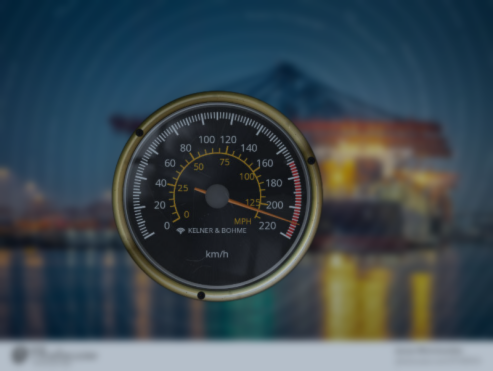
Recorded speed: 210 km/h
